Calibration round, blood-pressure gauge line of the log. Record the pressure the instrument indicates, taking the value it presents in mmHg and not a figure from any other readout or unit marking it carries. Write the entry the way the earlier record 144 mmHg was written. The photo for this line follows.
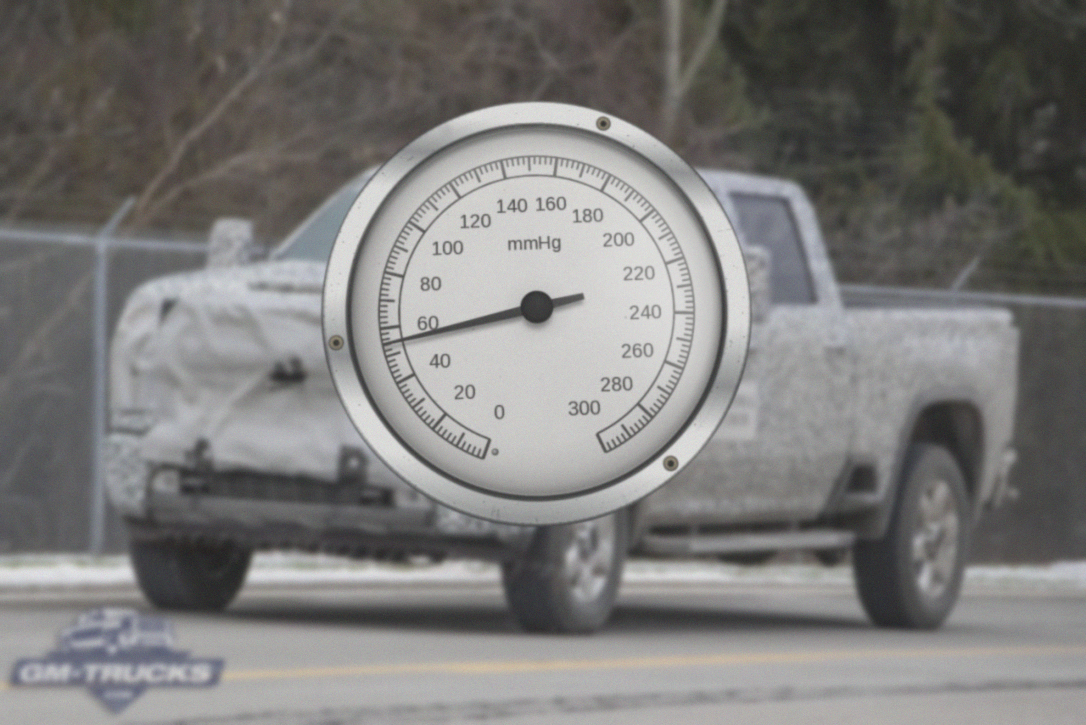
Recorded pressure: 54 mmHg
